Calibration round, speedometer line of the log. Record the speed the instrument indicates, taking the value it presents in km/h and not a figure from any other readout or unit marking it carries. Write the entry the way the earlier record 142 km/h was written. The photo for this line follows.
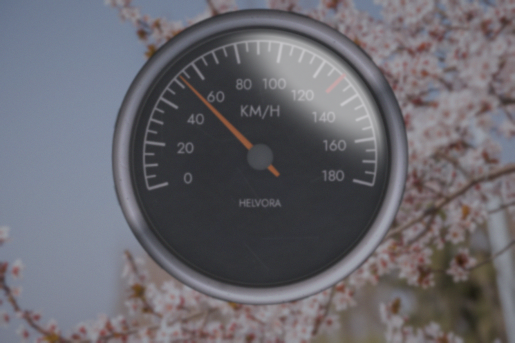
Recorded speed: 52.5 km/h
